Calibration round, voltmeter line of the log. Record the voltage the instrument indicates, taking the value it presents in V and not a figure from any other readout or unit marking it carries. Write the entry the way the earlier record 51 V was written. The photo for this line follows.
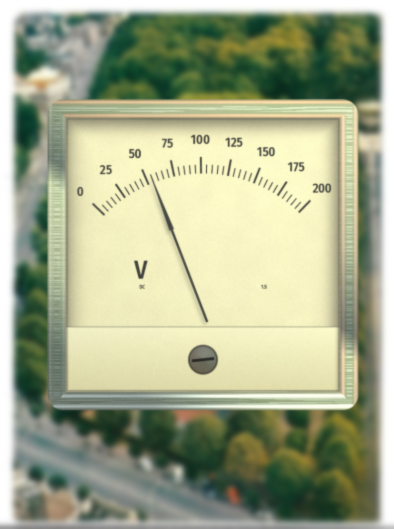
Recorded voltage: 55 V
